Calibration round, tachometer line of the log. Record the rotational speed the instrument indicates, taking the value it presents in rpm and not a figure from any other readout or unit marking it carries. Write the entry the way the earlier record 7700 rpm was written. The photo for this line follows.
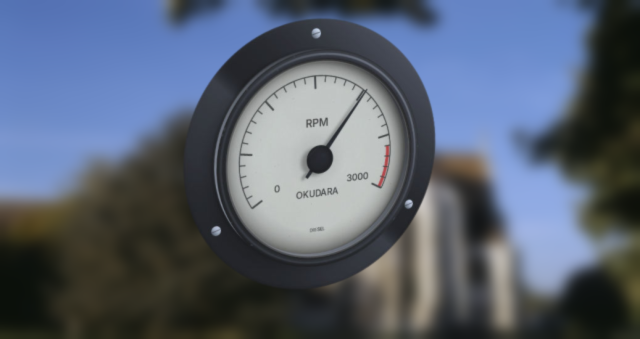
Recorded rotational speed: 2000 rpm
